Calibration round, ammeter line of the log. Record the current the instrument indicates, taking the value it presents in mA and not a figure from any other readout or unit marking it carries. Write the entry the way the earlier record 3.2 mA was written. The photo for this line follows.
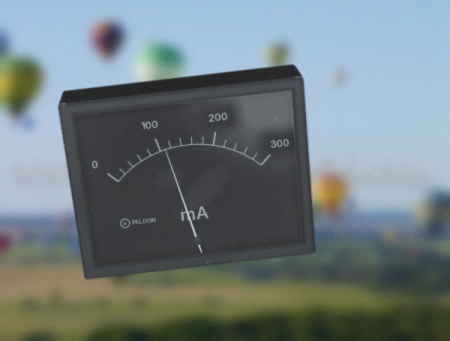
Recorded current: 110 mA
